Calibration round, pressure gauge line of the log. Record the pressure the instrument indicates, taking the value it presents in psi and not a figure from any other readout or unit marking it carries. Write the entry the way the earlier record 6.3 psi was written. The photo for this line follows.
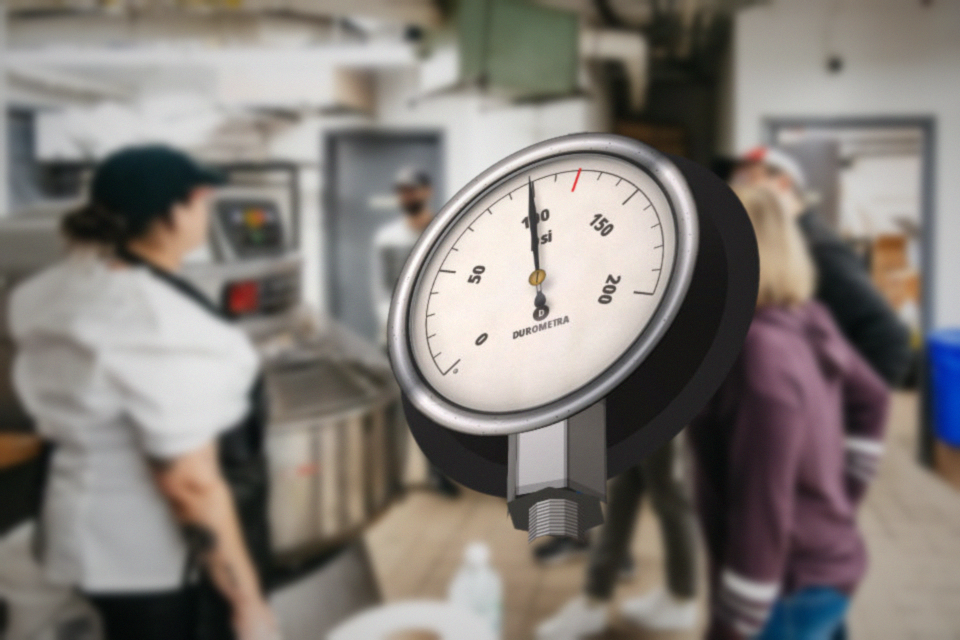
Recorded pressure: 100 psi
